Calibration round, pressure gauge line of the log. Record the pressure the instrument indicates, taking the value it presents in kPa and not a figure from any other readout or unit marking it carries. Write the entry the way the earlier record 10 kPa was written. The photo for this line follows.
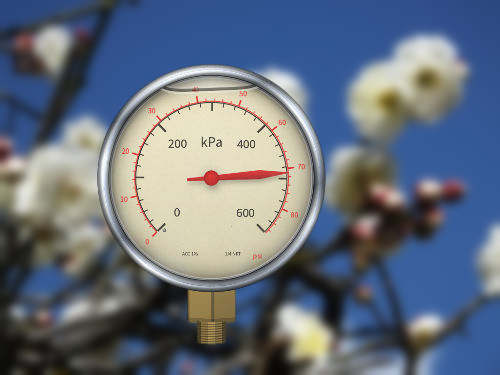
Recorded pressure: 490 kPa
